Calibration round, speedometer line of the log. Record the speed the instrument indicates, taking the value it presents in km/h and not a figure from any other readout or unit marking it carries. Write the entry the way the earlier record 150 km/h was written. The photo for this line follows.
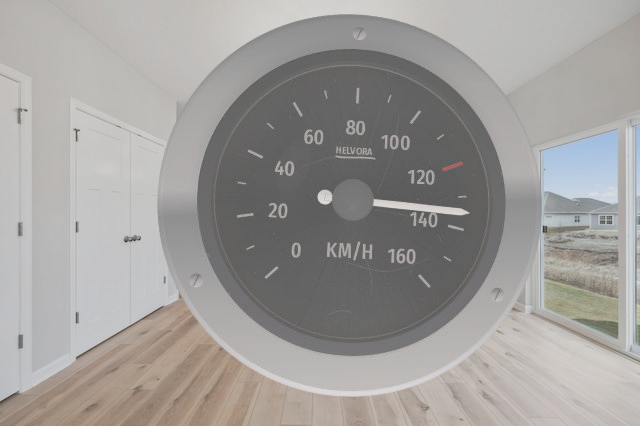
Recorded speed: 135 km/h
